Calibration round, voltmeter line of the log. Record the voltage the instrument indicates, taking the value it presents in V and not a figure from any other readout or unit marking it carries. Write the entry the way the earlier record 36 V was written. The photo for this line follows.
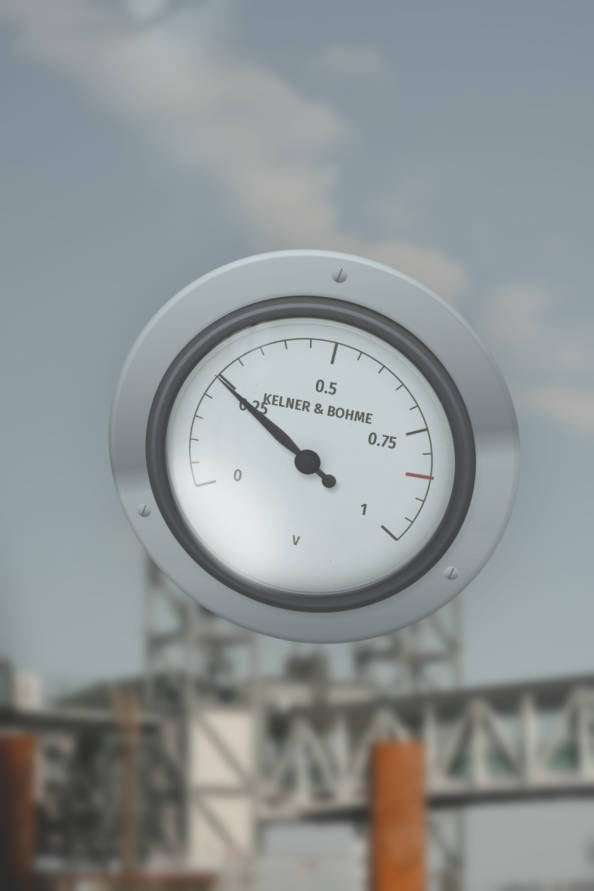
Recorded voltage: 0.25 V
